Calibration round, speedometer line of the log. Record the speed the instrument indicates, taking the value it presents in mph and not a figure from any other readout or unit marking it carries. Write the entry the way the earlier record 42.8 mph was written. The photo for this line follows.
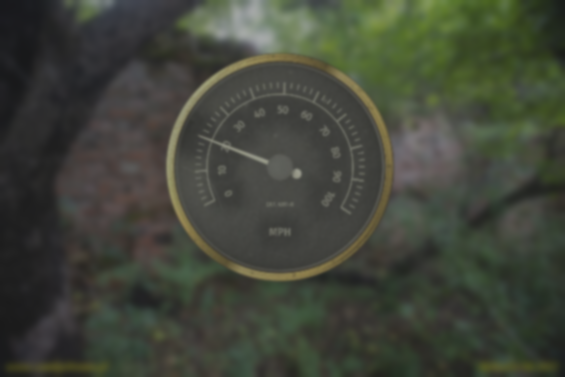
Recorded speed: 20 mph
